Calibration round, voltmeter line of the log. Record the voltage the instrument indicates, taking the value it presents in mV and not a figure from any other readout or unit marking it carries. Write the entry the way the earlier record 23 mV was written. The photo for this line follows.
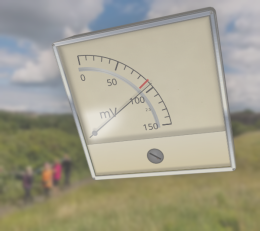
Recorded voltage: 95 mV
